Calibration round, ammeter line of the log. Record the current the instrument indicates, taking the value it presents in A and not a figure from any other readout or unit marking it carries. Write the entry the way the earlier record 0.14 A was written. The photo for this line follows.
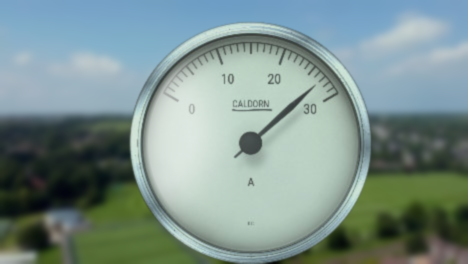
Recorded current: 27 A
